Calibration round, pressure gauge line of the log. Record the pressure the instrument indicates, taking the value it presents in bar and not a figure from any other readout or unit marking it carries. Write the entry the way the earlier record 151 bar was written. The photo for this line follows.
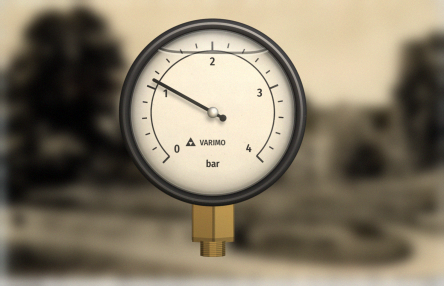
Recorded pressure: 1.1 bar
